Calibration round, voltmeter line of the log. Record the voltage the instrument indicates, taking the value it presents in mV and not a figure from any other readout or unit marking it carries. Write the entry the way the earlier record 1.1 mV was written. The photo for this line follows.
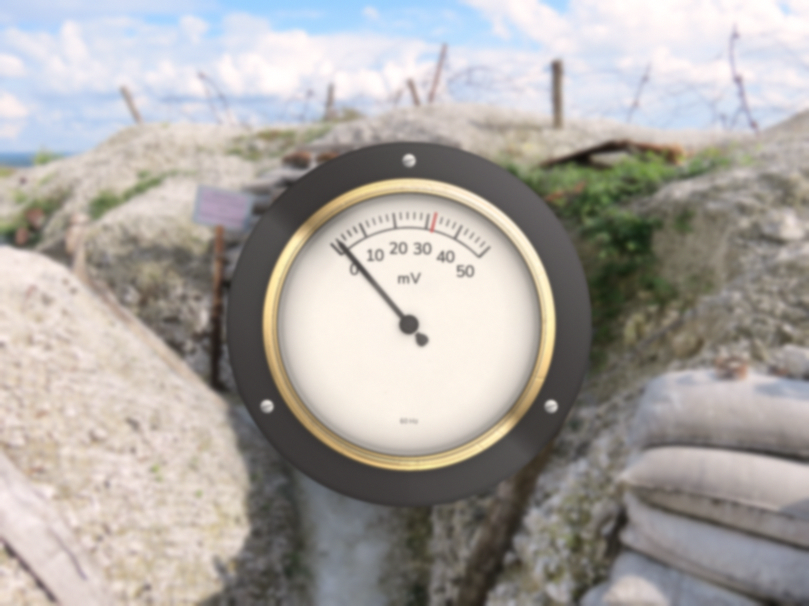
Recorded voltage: 2 mV
